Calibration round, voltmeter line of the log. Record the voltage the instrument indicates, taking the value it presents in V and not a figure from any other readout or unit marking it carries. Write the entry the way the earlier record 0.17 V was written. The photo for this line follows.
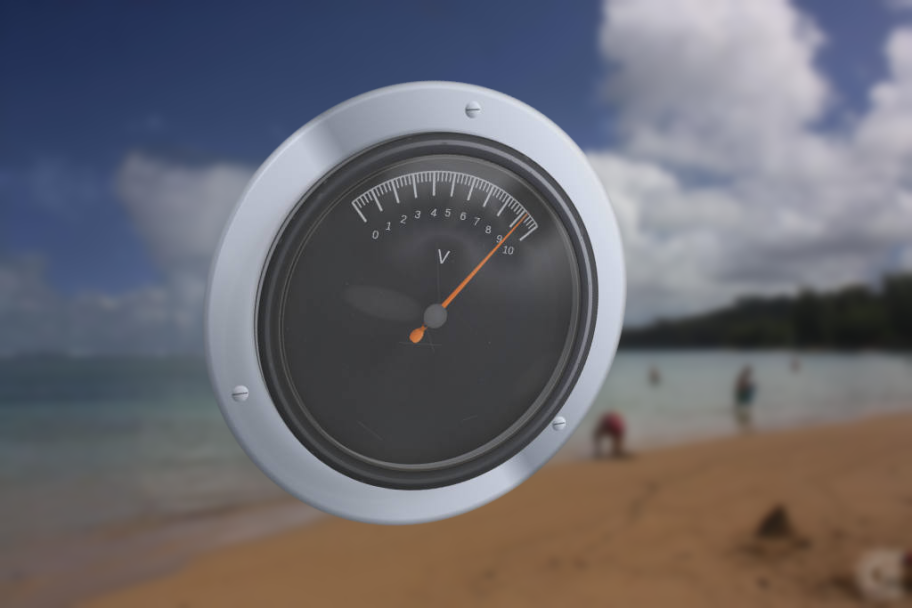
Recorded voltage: 9 V
